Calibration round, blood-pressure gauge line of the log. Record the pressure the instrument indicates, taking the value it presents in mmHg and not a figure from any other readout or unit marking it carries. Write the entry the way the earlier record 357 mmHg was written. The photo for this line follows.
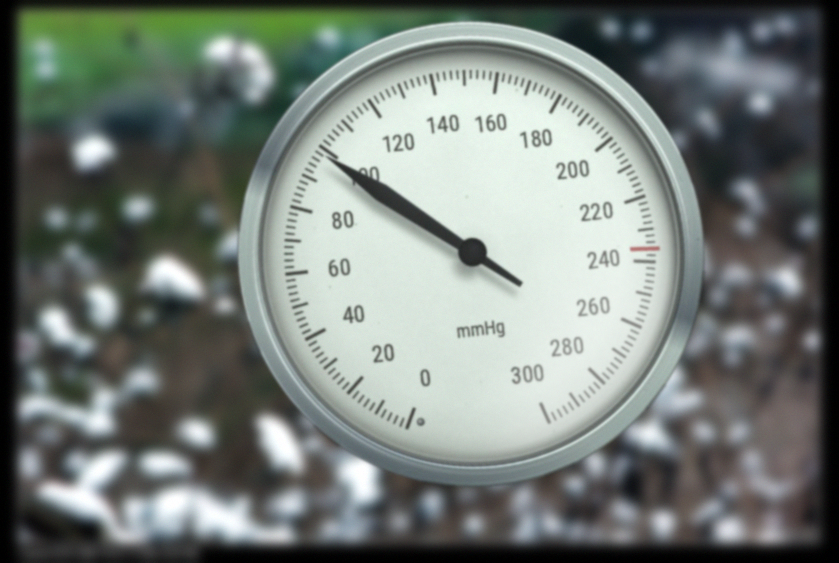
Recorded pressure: 98 mmHg
